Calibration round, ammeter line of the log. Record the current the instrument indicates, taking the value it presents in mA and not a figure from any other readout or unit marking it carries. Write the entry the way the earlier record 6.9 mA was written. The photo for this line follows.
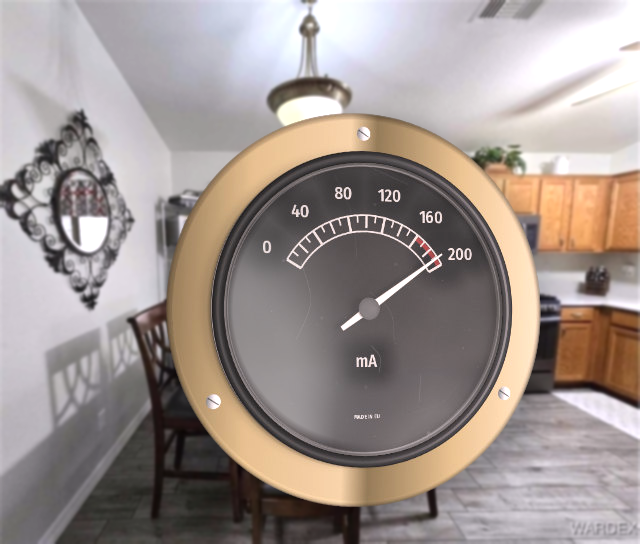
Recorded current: 190 mA
